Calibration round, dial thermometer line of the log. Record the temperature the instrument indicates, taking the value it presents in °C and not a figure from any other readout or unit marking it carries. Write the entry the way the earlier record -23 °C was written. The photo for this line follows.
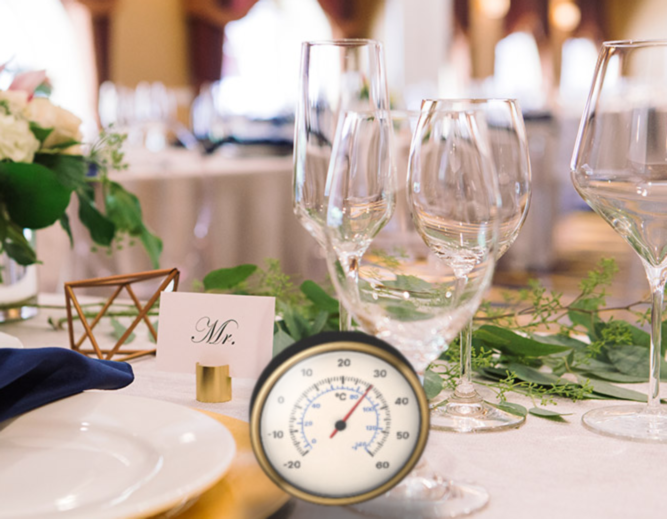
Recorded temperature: 30 °C
